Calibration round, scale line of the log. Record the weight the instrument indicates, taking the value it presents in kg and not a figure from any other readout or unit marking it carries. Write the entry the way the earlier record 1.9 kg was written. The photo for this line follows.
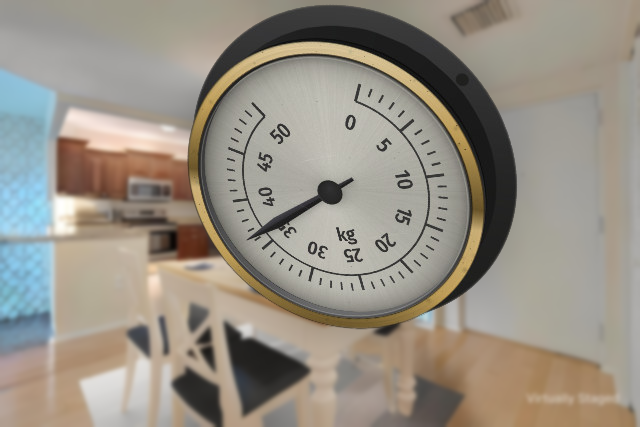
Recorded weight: 36.5 kg
